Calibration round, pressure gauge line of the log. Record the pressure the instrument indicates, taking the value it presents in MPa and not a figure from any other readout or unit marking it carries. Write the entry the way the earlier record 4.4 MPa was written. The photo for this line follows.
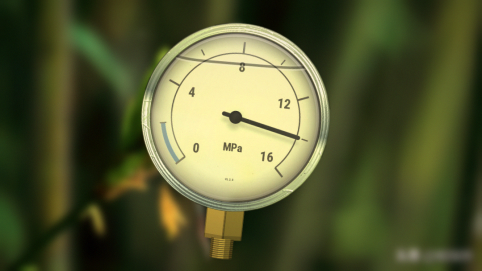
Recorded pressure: 14 MPa
